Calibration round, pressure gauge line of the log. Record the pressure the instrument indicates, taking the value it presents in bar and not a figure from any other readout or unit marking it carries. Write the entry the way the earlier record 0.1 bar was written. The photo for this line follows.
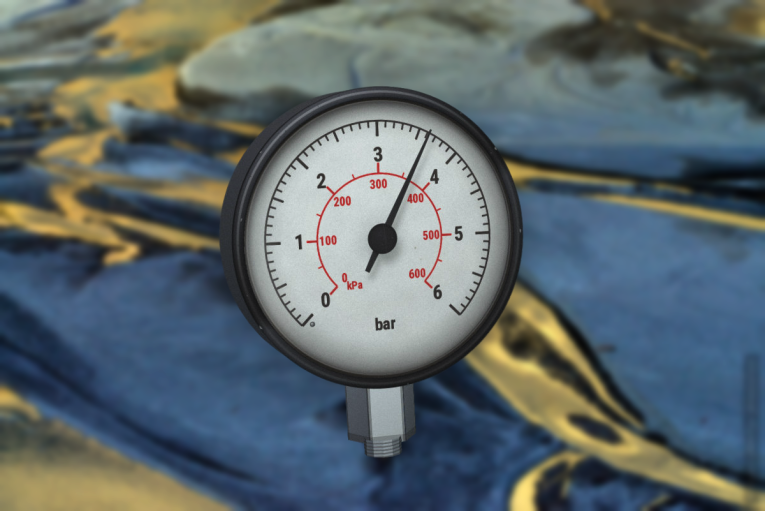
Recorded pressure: 3.6 bar
